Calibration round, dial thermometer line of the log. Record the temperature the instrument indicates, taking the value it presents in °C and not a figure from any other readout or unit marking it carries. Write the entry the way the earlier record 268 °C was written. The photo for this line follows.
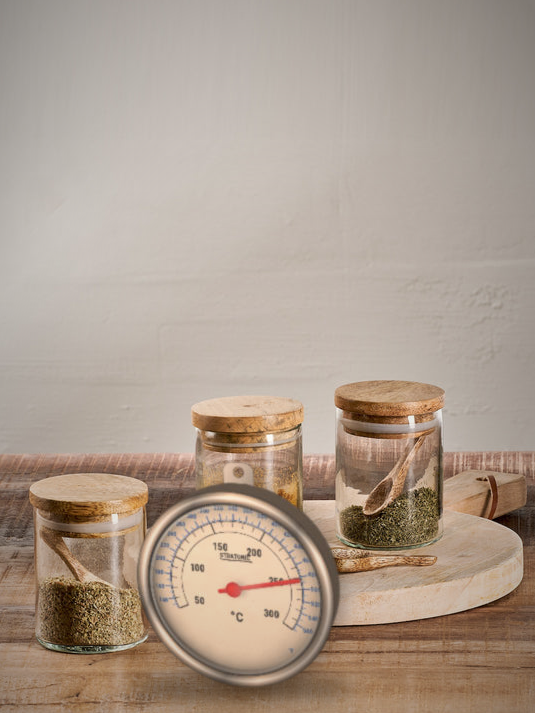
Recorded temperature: 250 °C
